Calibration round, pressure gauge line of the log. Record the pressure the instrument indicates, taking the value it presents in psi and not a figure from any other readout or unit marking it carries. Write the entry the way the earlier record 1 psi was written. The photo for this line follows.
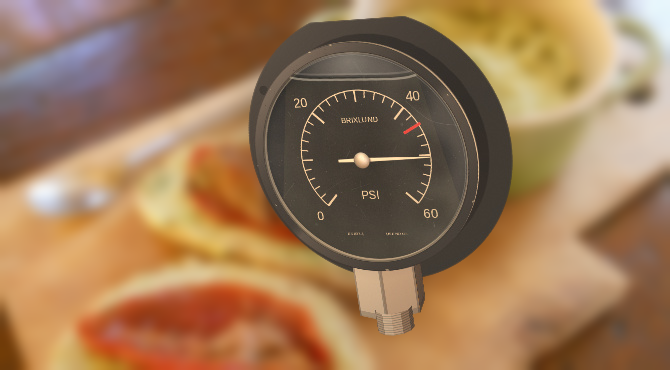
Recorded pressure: 50 psi
